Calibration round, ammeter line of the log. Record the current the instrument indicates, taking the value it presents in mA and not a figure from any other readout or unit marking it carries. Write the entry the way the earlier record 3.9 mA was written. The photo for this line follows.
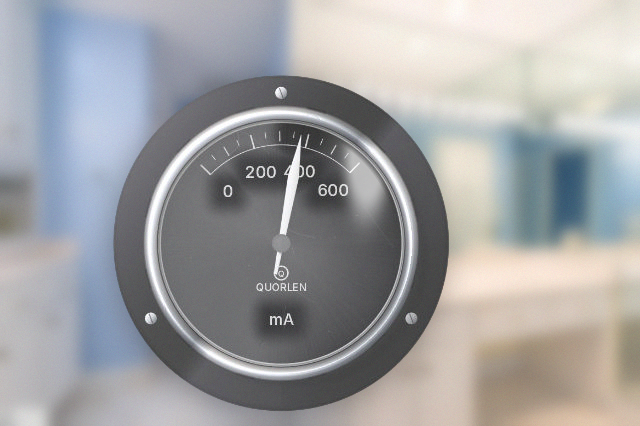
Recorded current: 375 mA
